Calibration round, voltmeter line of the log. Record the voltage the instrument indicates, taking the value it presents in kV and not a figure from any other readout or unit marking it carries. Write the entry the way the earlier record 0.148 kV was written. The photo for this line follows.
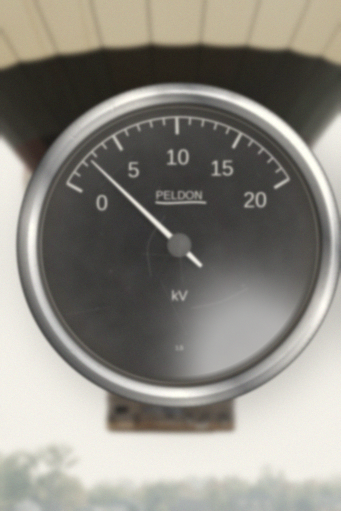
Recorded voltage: 2.5 kV
